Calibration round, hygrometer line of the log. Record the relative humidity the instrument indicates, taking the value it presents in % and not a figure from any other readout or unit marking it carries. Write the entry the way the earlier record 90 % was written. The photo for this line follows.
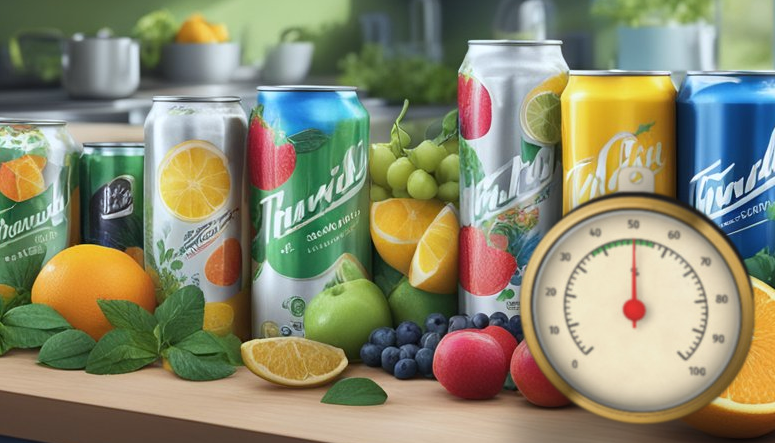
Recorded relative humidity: 50 %
